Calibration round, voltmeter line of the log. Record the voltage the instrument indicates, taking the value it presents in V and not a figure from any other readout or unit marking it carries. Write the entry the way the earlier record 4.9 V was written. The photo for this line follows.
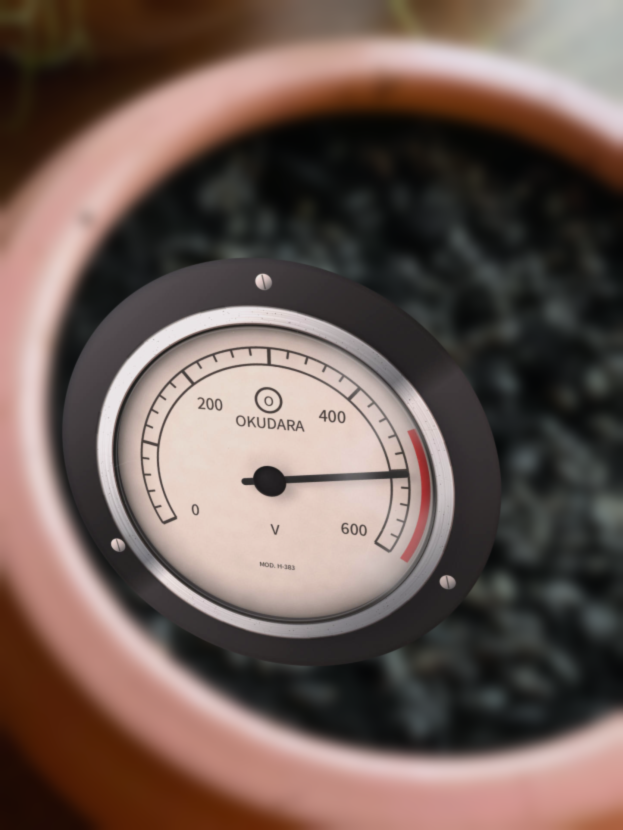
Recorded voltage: 500 V
